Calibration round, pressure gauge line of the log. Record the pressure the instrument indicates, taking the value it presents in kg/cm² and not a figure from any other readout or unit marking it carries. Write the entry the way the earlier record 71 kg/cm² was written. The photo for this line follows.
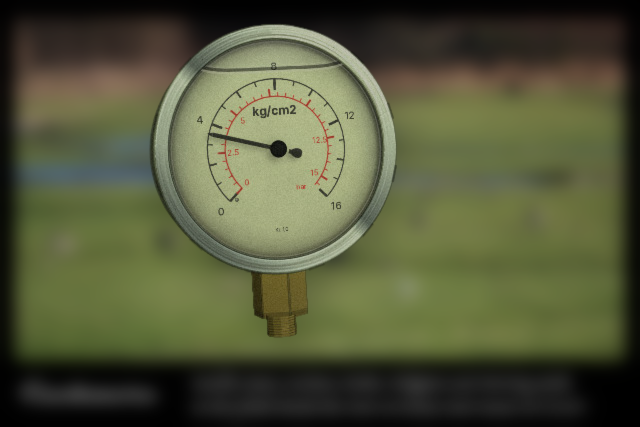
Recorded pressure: 3.5 kg/cm²
